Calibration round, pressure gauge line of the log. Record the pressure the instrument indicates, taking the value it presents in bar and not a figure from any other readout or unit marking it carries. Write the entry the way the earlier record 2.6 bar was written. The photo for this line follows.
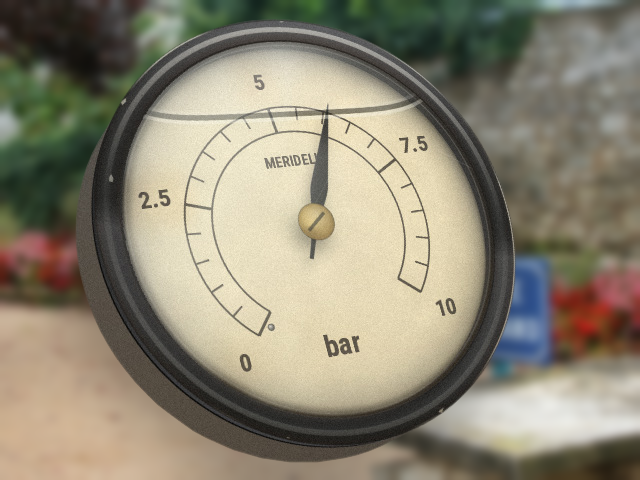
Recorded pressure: 6 bar
